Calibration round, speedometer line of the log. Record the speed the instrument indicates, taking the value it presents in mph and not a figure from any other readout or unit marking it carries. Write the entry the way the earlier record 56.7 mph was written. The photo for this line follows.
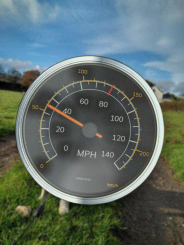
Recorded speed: 35 mph
